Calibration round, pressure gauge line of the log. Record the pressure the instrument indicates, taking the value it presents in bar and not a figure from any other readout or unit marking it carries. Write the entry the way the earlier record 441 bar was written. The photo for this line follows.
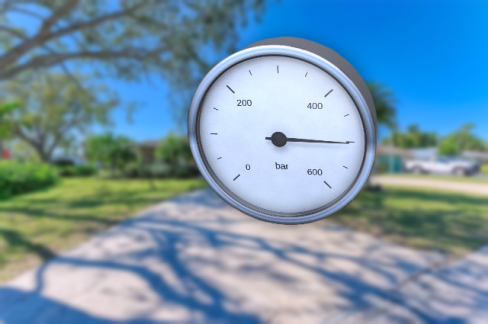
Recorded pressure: 500 bar
